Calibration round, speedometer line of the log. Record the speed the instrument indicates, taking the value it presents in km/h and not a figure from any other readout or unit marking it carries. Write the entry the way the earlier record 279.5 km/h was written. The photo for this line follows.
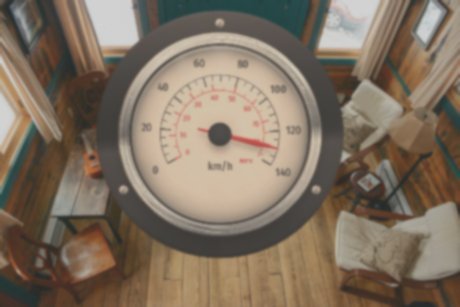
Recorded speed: 130 km/h
